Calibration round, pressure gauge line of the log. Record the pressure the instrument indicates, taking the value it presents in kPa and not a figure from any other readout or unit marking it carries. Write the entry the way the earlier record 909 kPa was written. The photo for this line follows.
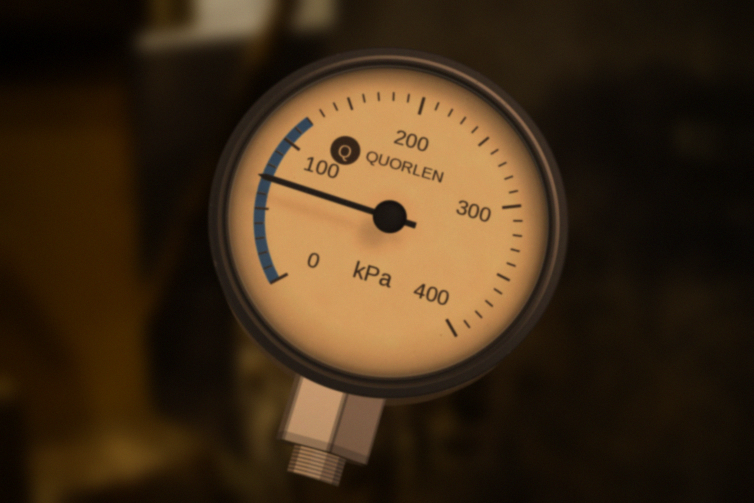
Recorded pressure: 70 kPa
